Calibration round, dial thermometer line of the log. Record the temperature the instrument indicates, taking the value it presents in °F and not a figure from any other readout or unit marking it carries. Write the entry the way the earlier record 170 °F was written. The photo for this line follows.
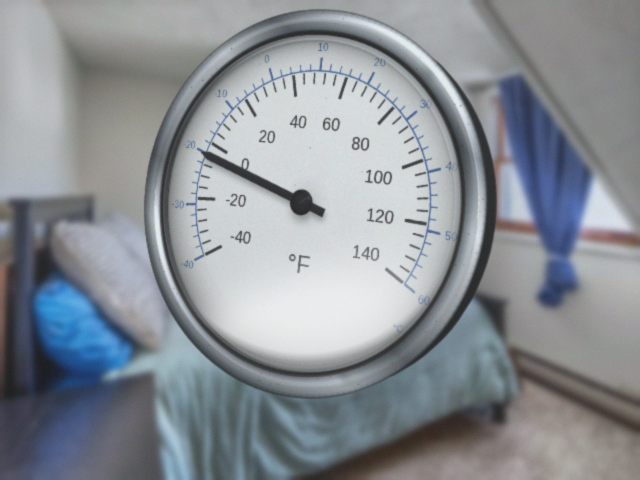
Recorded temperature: -4 °F
